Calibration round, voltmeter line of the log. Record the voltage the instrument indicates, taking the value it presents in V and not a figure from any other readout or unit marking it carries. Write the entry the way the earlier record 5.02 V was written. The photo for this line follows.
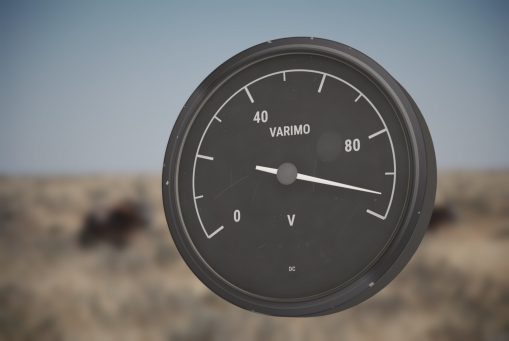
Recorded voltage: 95 V
